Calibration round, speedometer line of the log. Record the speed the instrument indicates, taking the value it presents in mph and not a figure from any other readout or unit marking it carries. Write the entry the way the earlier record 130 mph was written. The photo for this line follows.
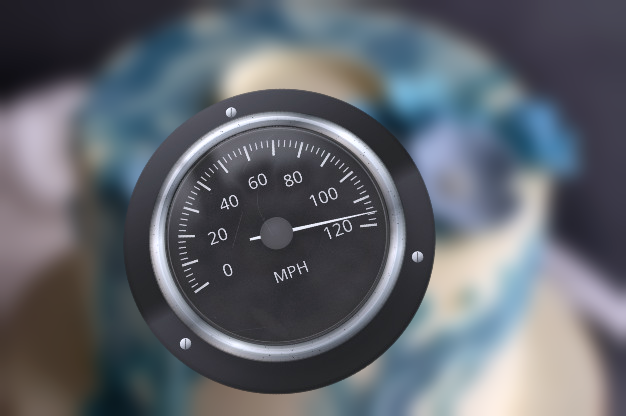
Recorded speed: 116 mph
